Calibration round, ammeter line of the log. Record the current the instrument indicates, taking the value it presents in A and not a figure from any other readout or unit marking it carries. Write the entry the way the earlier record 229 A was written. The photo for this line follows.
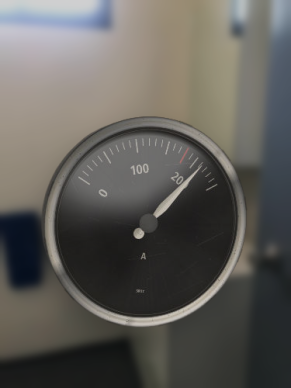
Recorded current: 210 A
